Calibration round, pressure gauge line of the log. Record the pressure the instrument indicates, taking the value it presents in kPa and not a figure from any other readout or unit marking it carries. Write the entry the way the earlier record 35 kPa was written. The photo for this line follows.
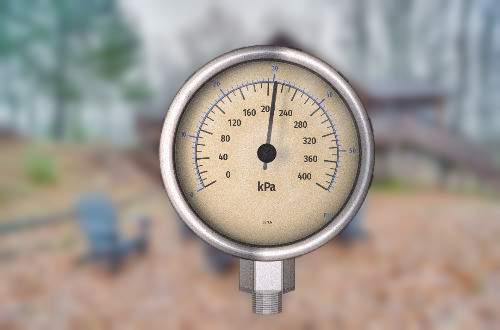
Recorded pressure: 210 kPa
